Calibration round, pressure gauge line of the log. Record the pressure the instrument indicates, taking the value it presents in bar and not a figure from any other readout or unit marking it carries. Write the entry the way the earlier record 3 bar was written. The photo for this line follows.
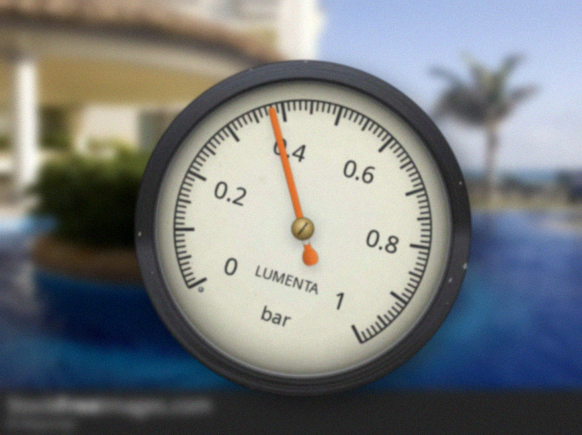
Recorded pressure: 0.38 bar
